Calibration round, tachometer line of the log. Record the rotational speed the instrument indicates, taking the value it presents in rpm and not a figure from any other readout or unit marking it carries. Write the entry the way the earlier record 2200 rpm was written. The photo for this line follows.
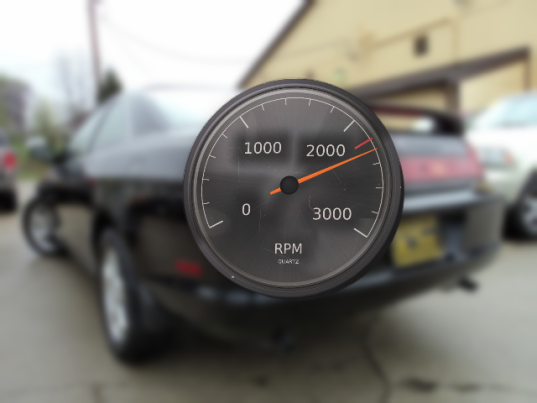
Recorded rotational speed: 2300 rpm
